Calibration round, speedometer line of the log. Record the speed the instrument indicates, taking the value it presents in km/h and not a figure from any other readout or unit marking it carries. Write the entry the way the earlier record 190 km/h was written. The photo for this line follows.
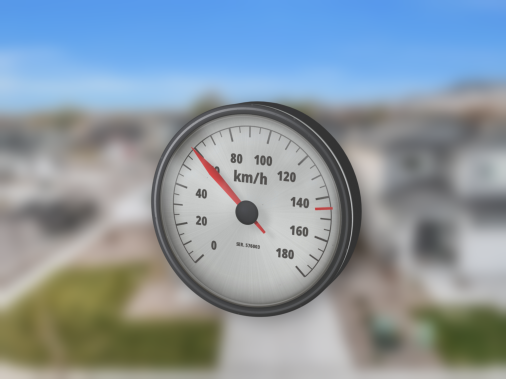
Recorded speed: 60 km/h
